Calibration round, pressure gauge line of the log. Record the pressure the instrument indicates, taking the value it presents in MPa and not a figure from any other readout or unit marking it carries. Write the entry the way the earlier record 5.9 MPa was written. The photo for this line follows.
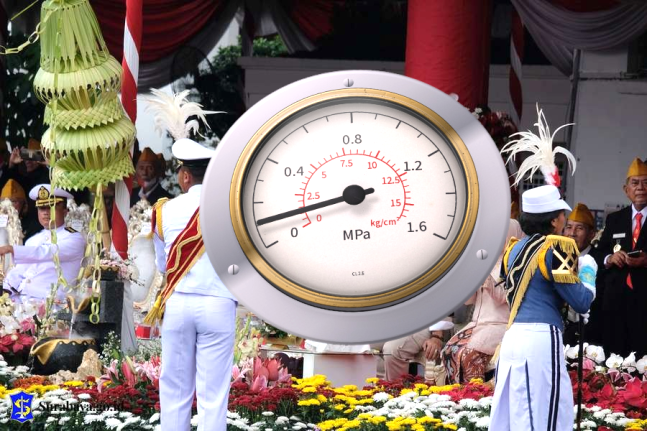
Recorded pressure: 0.1 MPa
